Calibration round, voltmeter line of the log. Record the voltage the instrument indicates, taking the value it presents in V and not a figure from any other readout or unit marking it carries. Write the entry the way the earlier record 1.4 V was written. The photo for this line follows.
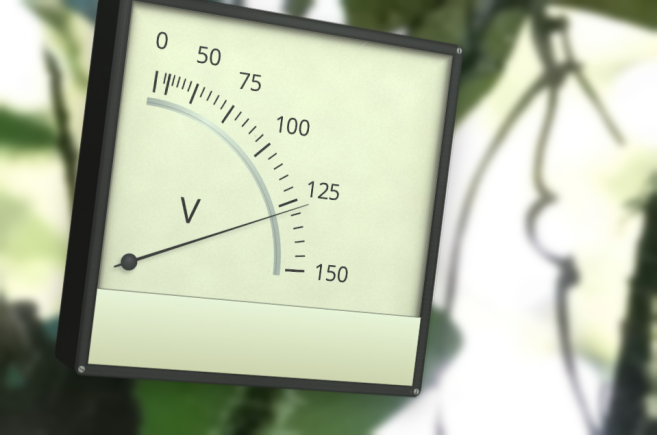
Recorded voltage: 127.5 V
